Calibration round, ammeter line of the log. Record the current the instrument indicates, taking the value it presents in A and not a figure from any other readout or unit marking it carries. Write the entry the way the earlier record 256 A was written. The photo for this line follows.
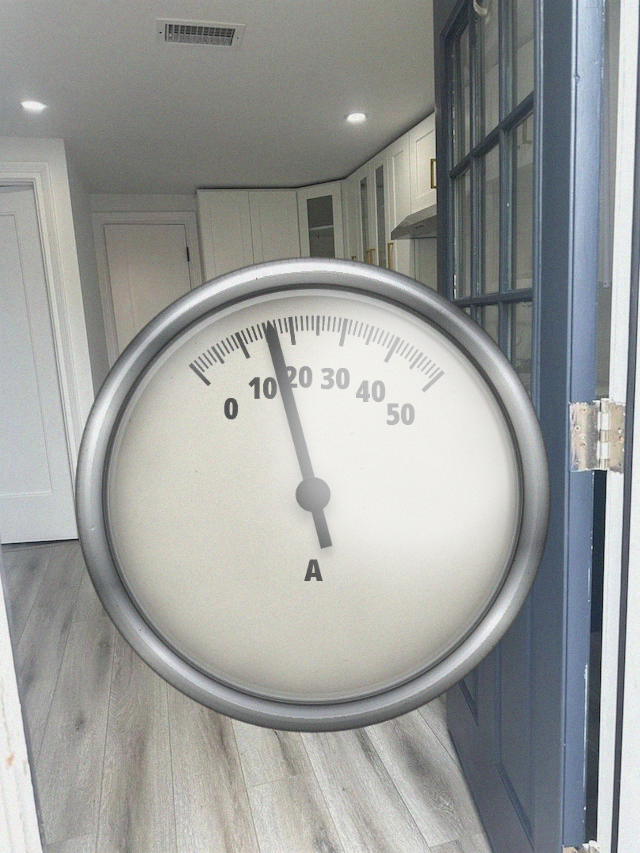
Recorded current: 16 A
